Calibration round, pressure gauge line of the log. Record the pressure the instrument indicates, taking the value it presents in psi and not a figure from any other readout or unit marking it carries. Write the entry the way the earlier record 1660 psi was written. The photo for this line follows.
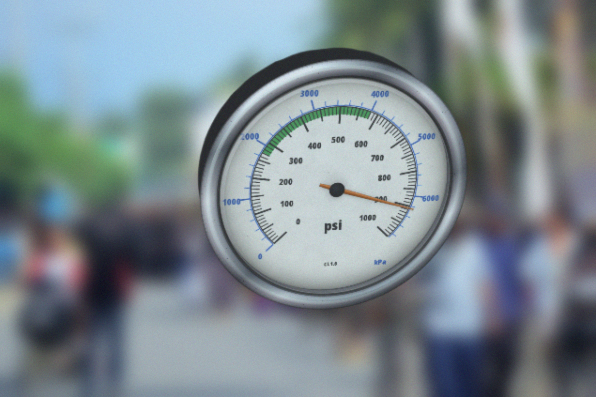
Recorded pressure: 900 psi
